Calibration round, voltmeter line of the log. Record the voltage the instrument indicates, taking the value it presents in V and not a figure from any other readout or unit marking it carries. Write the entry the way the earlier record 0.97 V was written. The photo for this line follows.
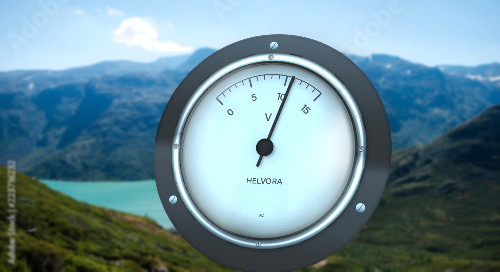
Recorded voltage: 11 V
